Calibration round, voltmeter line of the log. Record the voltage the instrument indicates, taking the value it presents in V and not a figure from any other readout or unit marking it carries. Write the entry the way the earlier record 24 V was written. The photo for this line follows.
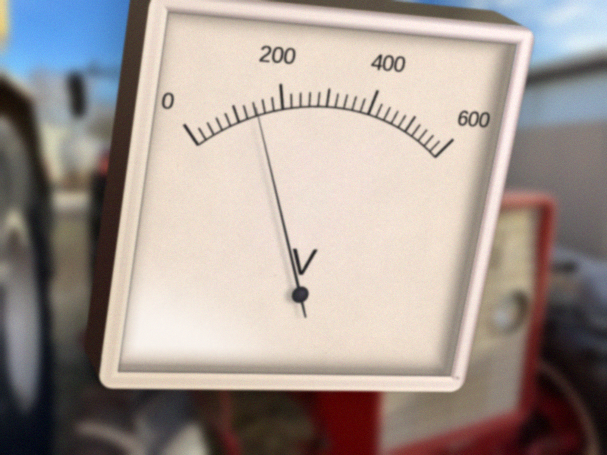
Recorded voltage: 140 V
